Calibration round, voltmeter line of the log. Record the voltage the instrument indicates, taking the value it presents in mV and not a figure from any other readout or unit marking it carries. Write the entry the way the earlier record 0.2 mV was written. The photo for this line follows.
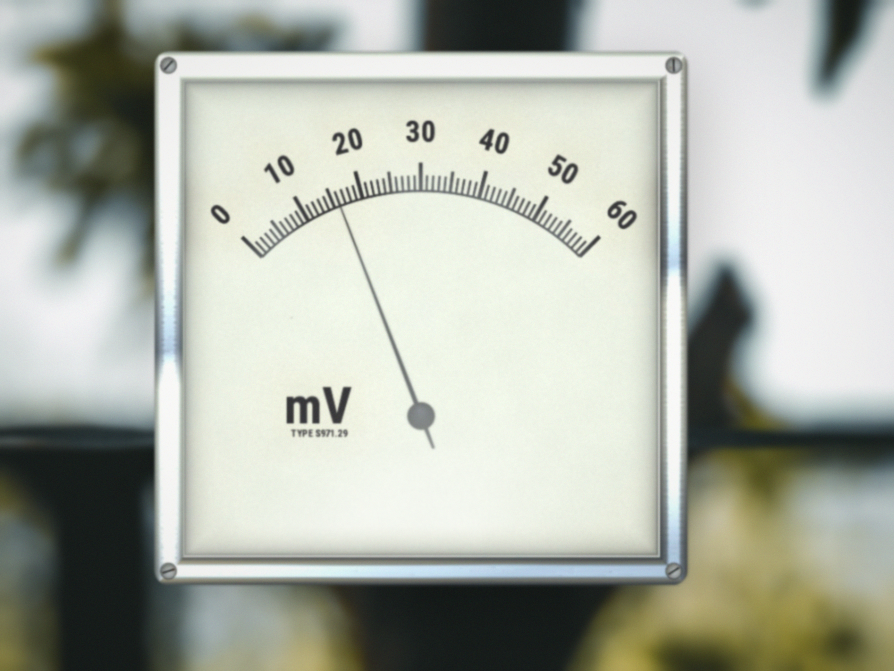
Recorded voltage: 16 mV
